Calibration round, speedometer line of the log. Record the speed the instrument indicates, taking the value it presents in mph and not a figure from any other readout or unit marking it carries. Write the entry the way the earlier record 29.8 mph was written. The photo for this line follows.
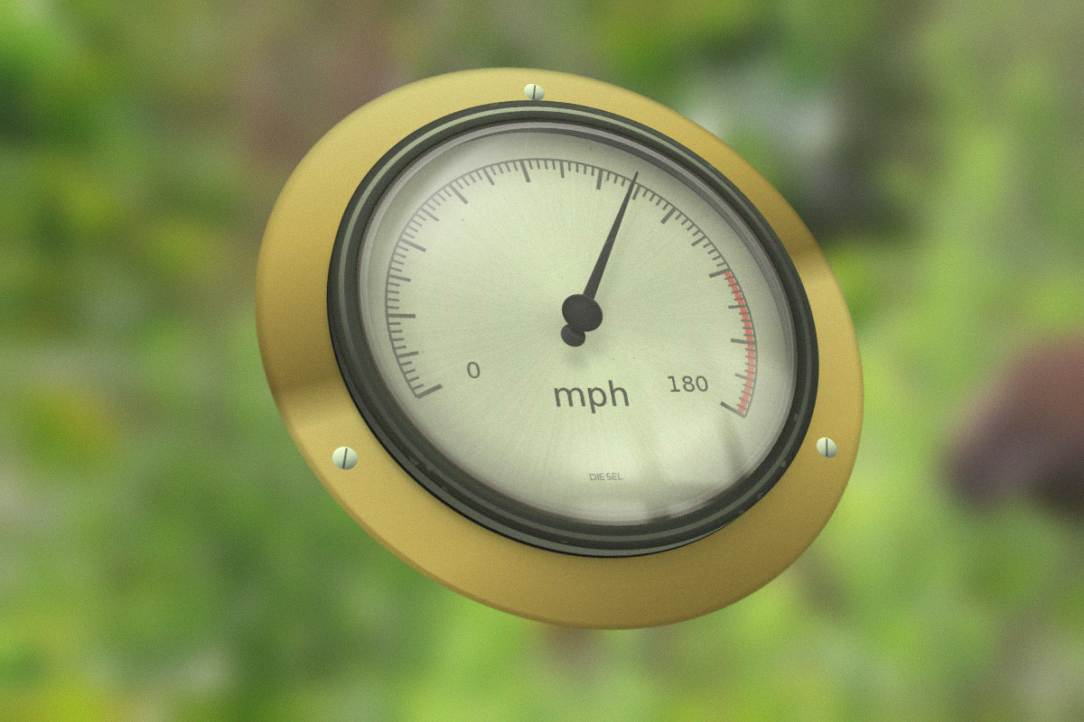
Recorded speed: 108 mph
